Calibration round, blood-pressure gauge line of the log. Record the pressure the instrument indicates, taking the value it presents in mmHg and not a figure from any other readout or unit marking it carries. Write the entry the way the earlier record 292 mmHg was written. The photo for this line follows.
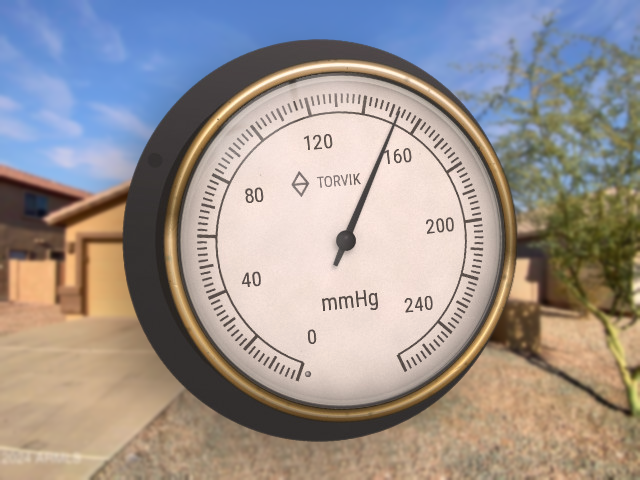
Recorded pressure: 152 mmHg
